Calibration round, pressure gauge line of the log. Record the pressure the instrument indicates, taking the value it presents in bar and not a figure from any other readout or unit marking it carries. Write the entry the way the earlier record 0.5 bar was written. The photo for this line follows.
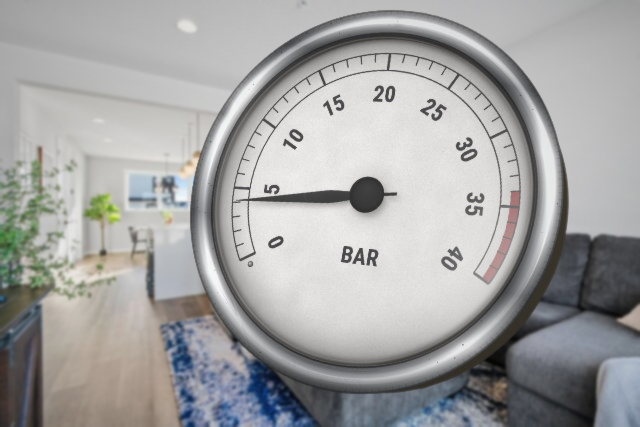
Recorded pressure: 4 bar
